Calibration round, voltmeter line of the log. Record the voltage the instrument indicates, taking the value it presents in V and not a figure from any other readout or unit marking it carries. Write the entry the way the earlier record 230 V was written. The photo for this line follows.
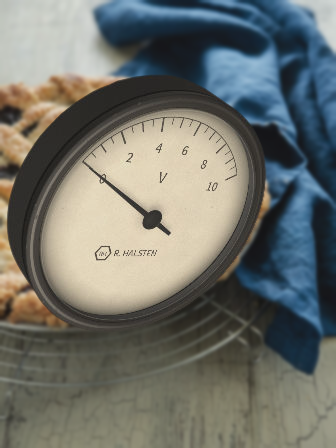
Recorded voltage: 0 V
